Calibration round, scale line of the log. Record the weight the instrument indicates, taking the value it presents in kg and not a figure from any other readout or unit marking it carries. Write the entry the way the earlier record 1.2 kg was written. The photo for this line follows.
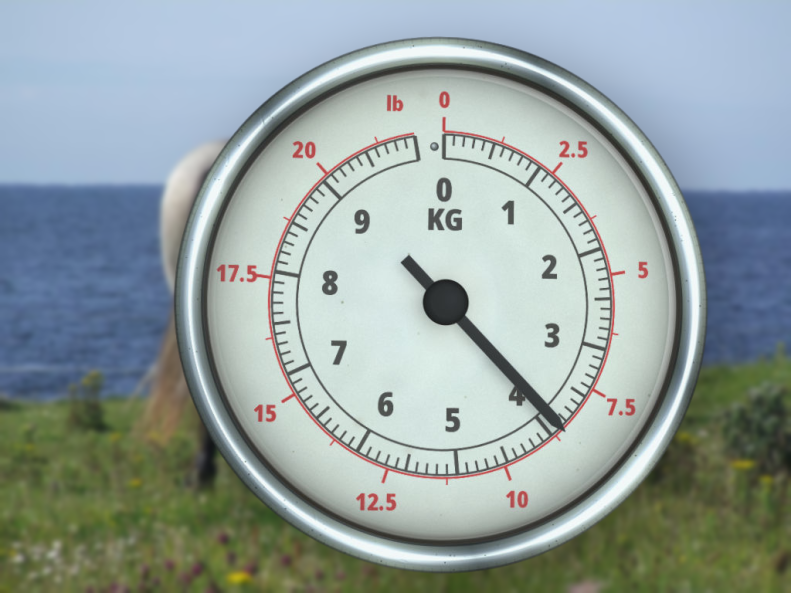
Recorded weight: 3.9 kg
